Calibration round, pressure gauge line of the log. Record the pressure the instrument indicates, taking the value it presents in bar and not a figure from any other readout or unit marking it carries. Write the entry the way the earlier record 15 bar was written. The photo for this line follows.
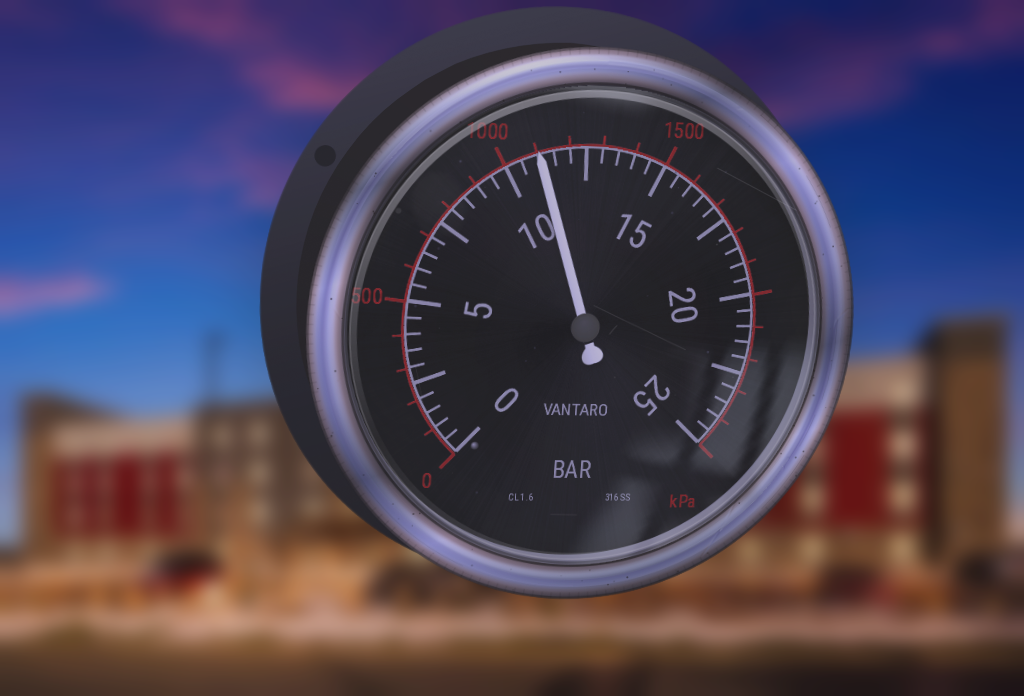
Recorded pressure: 11 bar
